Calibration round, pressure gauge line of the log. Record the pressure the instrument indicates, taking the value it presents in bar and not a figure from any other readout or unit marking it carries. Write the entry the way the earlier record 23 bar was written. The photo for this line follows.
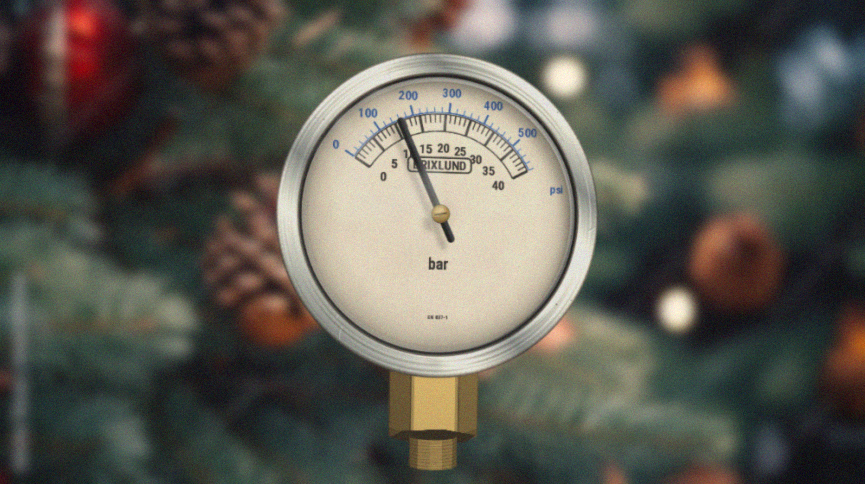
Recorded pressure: 11 bar
